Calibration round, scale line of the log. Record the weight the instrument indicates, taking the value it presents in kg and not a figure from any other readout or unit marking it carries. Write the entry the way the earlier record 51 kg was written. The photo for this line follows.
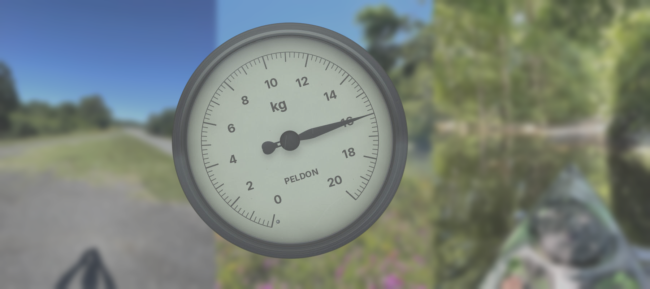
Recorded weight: 16 kg
